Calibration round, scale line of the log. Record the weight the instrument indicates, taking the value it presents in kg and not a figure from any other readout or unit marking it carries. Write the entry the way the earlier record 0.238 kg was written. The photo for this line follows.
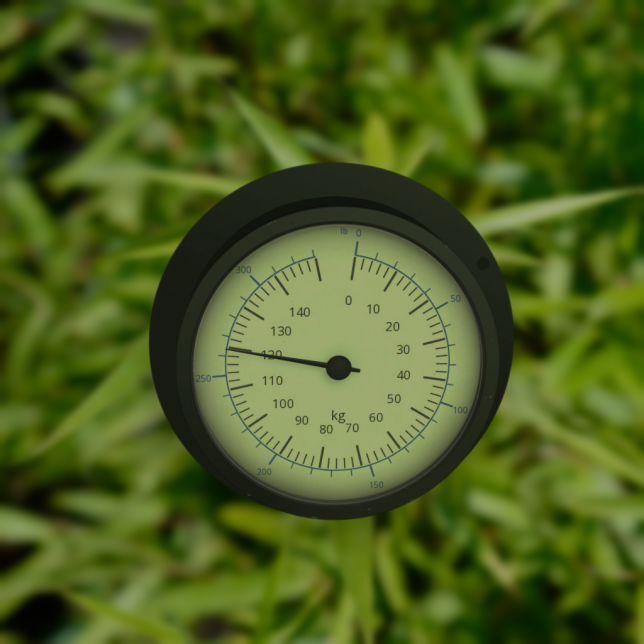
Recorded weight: 120 kg
